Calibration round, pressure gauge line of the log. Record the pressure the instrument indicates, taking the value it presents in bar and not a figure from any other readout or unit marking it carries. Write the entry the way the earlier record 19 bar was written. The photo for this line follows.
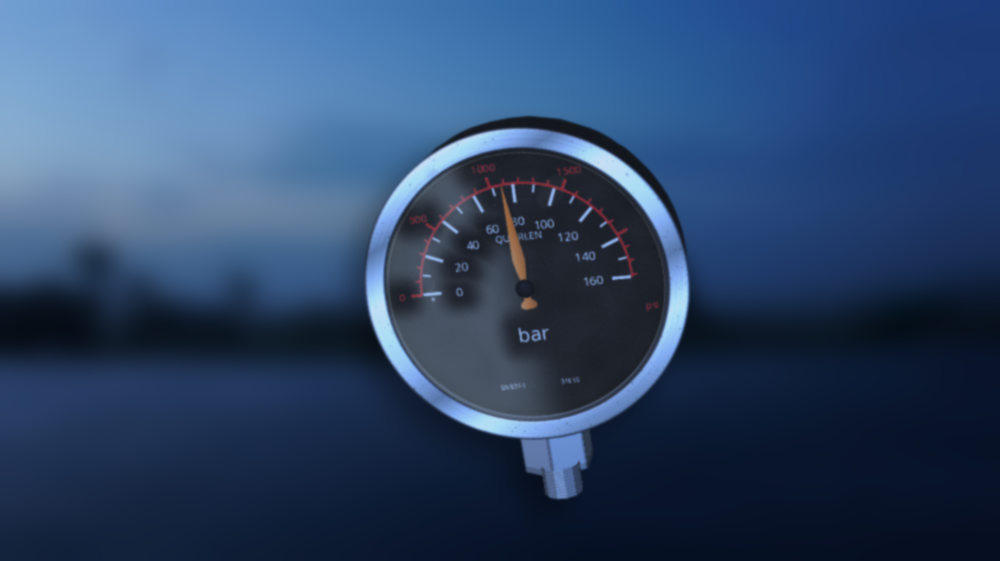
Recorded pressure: 75 bar
